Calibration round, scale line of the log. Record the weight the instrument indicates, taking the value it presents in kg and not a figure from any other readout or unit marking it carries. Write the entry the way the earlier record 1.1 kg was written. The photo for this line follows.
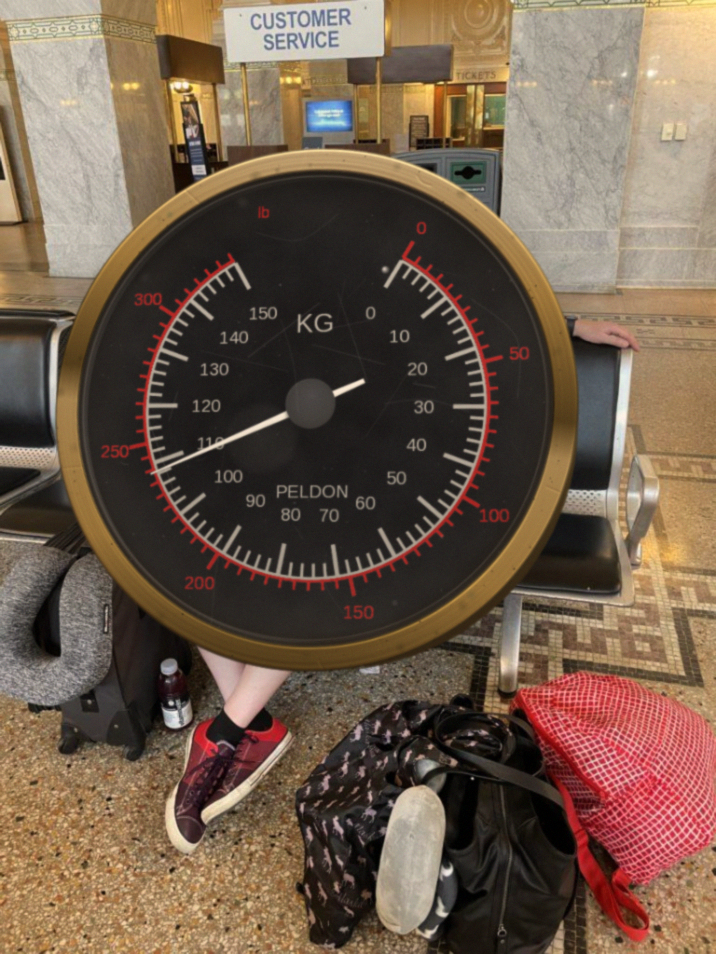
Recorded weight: 108 kg
